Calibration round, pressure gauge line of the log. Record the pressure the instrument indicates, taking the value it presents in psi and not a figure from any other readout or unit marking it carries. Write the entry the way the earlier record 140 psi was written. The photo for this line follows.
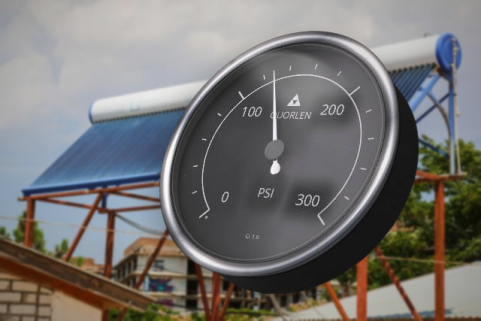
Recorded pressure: 130 psi
